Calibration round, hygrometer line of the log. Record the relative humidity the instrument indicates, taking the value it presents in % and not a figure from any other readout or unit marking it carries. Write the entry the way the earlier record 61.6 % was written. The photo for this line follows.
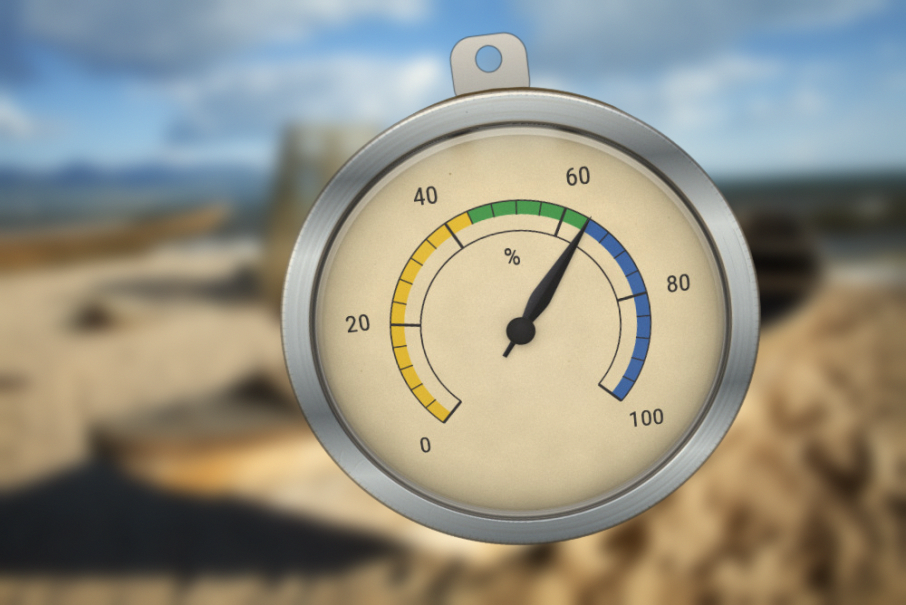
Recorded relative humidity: 64 %
